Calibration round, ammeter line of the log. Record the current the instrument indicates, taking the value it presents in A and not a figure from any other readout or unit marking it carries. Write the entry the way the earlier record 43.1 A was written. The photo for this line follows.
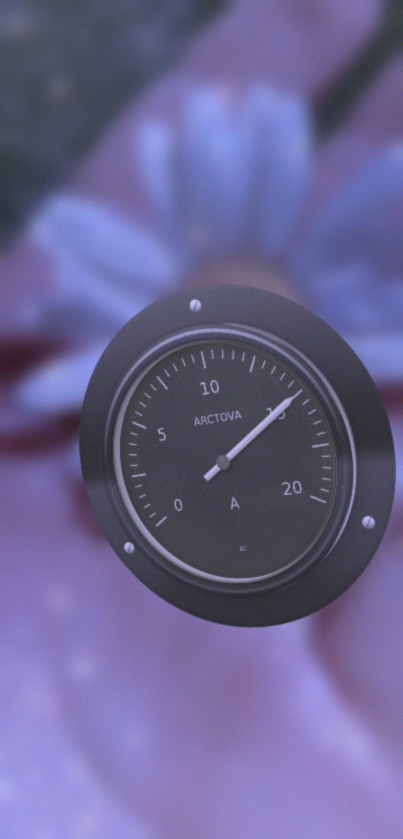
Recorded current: 15 A
